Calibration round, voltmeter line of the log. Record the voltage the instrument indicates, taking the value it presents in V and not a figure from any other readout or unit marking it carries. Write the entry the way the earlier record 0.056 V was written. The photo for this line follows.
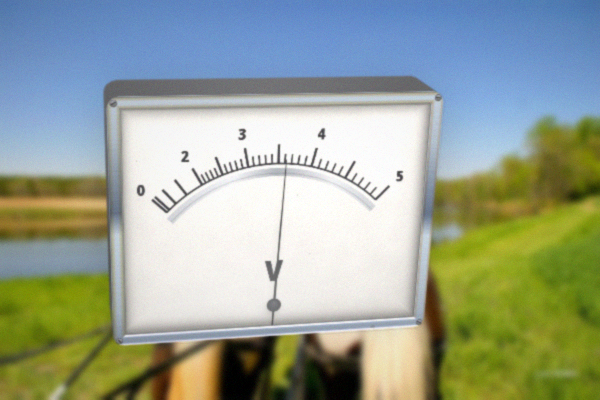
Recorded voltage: 3.6 V
